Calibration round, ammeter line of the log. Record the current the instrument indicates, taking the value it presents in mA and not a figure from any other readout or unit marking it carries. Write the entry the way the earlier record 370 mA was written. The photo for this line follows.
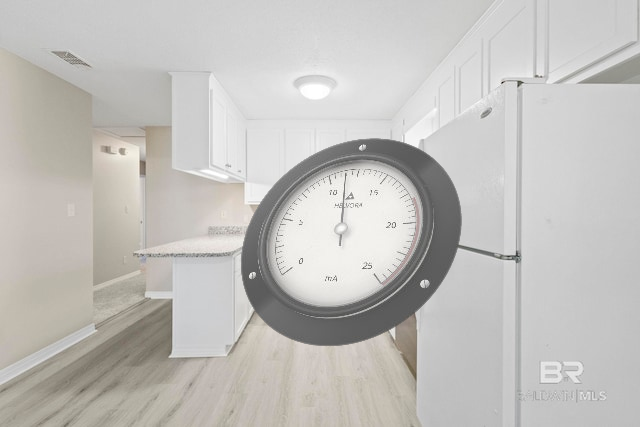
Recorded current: 11.5 mA
